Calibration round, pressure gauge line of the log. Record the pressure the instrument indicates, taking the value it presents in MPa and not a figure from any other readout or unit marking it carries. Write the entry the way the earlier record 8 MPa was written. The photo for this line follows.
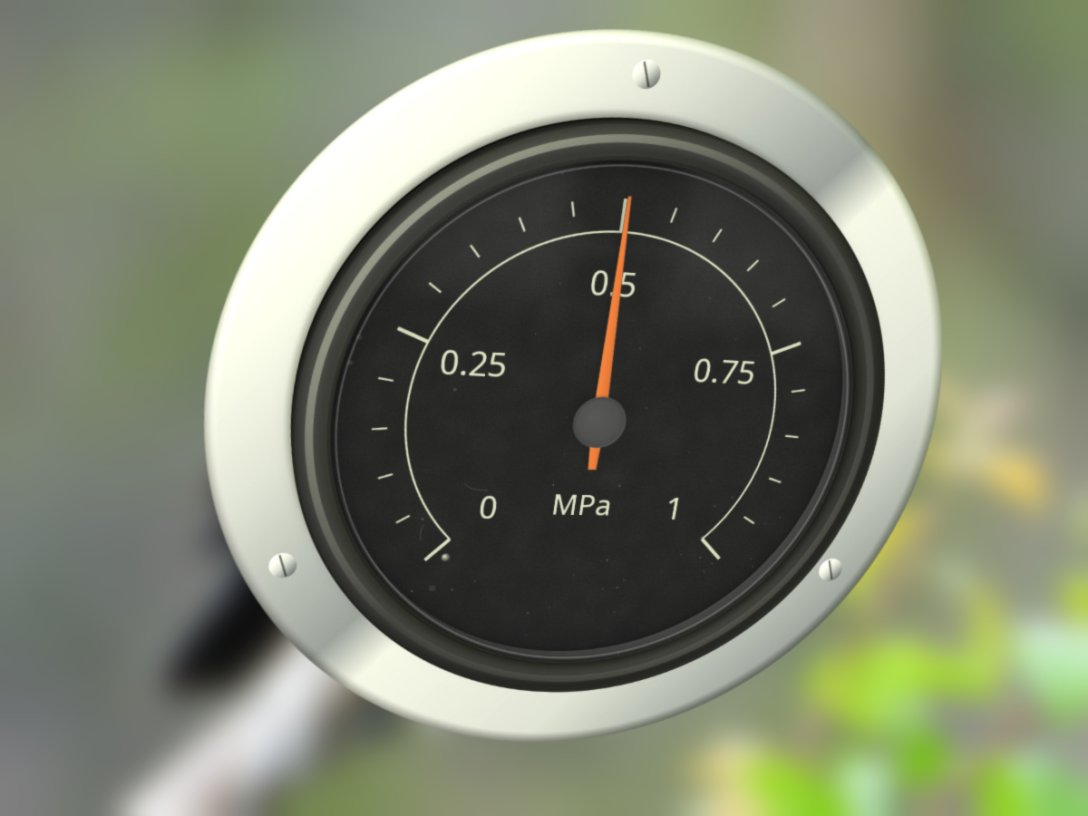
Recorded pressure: 0.5 MPa
